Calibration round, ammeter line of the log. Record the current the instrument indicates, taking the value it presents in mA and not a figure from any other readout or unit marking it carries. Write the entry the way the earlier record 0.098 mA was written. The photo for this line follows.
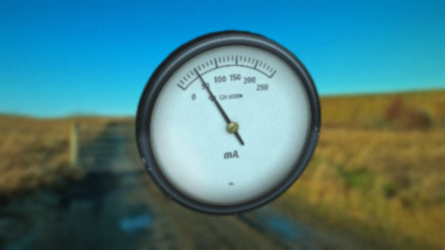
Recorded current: 50 mA
